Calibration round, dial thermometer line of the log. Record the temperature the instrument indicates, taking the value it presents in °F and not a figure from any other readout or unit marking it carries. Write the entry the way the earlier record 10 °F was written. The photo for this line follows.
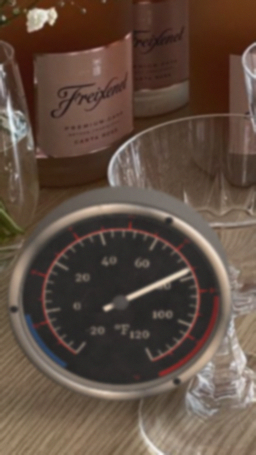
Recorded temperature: 76 °F
